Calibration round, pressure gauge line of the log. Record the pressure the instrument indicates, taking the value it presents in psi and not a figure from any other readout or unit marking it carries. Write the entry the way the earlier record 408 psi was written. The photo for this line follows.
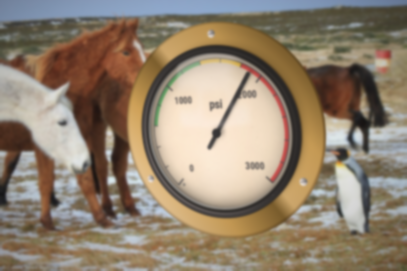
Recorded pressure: 1900 psi
